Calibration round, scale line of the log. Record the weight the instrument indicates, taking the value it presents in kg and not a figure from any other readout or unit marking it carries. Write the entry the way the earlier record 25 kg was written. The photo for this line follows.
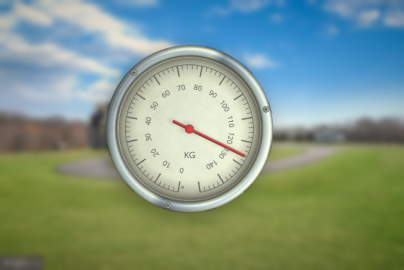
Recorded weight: 126 kg
